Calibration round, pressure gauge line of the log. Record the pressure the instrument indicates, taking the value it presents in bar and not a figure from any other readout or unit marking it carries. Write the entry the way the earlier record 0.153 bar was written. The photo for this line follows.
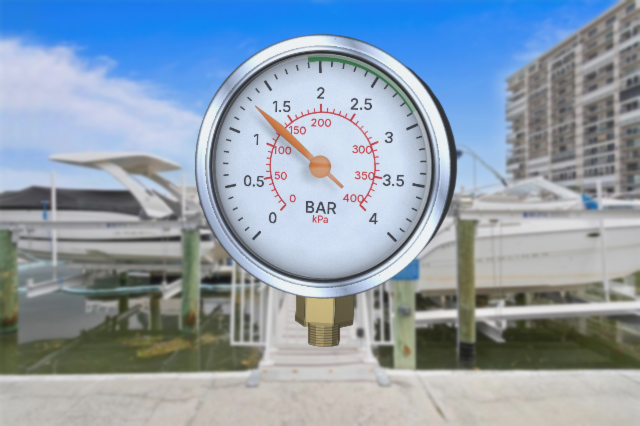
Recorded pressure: 1.3 bar
